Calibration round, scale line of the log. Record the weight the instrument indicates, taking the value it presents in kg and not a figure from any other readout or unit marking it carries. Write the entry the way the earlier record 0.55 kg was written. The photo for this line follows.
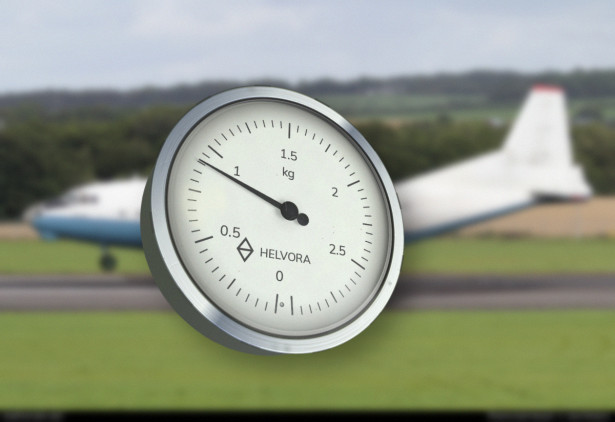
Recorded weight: 0.9 kg
